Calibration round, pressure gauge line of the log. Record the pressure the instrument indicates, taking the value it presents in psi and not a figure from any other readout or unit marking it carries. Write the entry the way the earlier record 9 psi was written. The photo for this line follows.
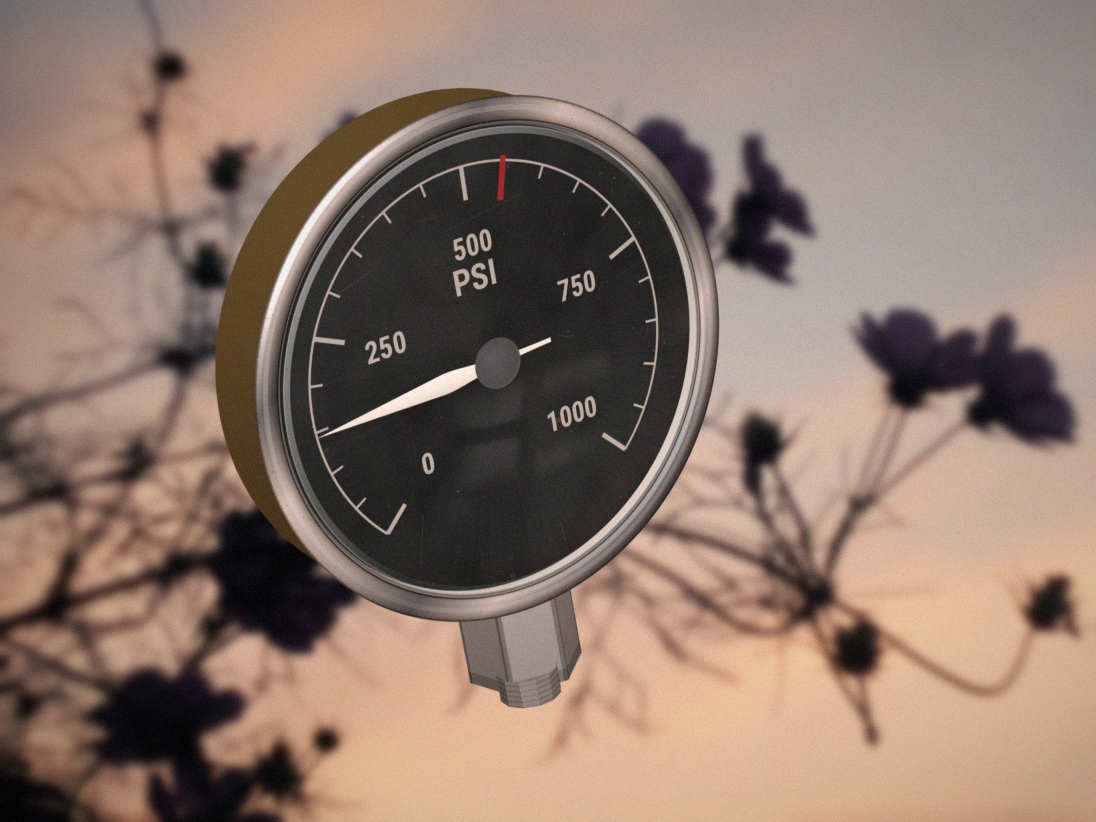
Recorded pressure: 150 psi
